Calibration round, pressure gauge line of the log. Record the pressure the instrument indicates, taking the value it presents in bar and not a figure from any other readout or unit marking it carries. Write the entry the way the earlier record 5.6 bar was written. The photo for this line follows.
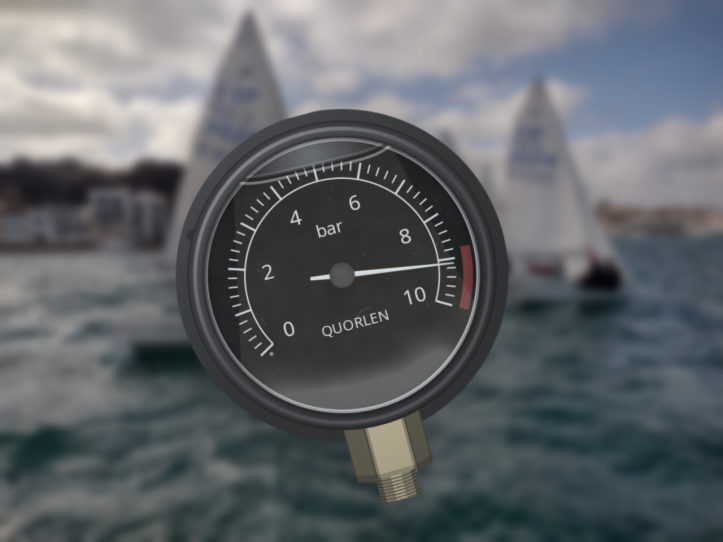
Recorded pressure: 9.1 bar
